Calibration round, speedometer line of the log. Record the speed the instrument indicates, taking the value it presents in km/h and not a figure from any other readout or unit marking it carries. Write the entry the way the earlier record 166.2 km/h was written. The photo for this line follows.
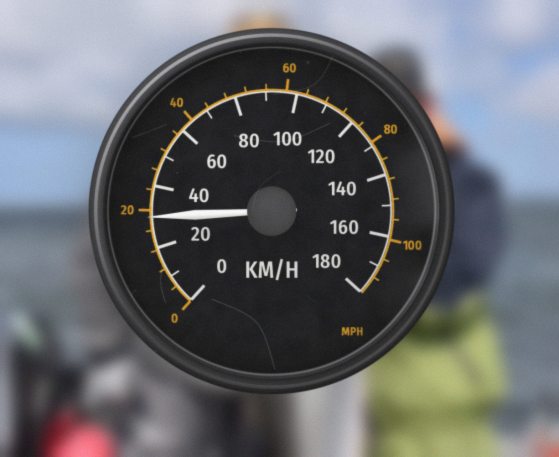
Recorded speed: 30 km/h
